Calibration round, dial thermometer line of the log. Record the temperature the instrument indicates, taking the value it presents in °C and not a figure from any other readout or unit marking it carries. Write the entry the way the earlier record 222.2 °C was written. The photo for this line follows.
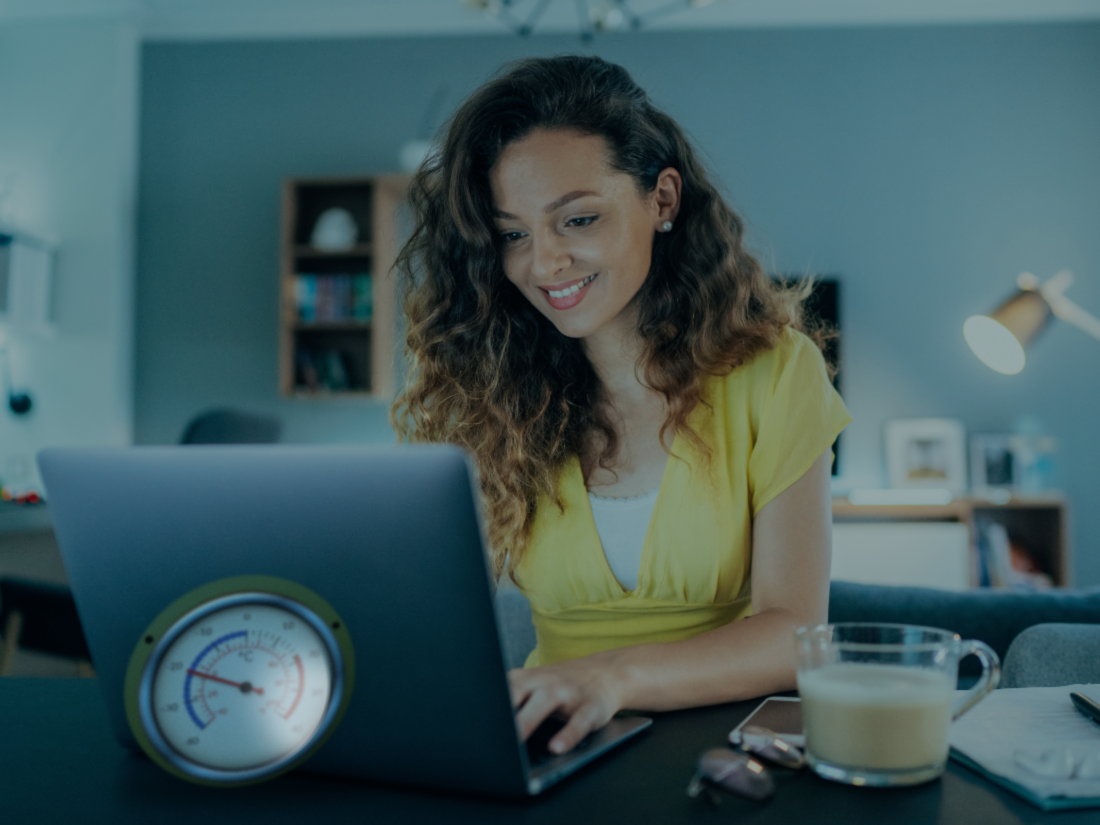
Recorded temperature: -20 °C
